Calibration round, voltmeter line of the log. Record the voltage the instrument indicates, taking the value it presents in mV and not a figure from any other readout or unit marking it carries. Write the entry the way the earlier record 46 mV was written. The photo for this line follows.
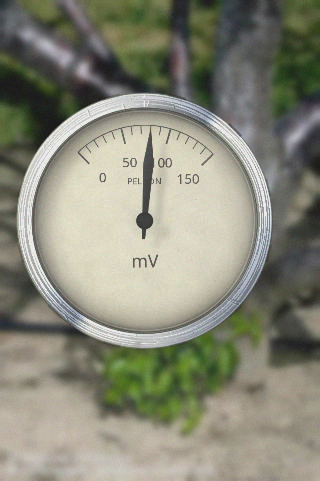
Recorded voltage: 80 mV
